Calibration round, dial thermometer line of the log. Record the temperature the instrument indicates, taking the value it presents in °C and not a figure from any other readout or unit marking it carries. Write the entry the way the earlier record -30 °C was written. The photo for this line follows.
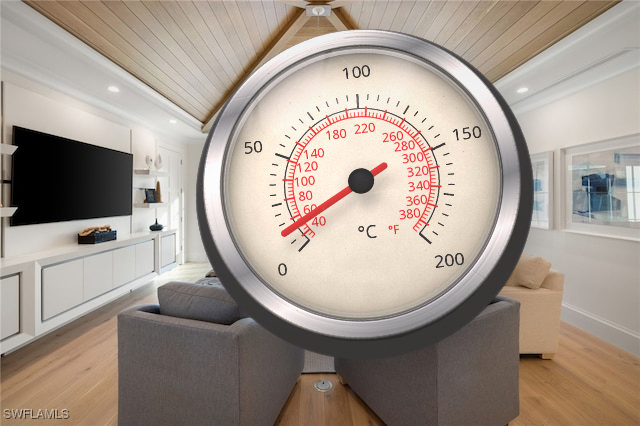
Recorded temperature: 10 °C
